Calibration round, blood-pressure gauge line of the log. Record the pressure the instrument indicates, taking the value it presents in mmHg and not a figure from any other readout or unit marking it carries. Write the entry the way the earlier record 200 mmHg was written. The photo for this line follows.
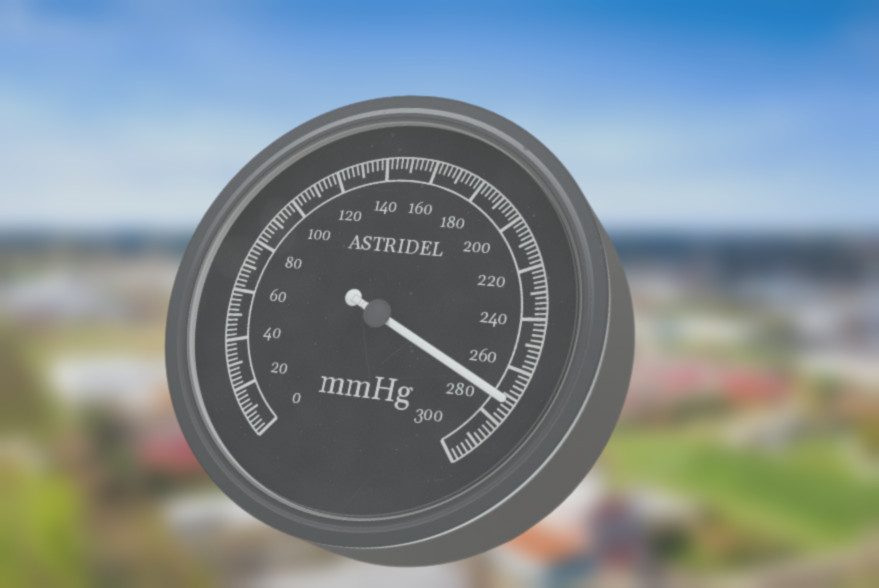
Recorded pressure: 272 mmHg
